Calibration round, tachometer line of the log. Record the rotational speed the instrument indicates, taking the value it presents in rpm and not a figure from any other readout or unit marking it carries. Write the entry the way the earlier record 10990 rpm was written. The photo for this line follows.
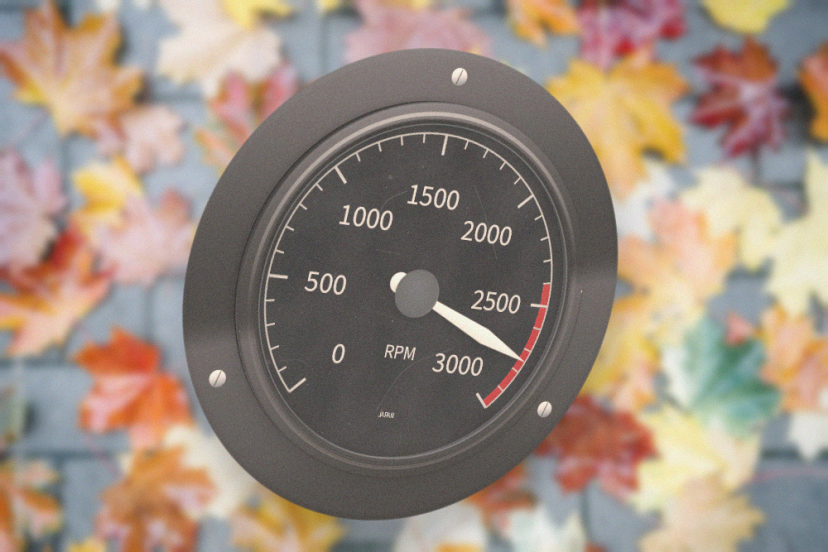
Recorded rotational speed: 2750 rpm
